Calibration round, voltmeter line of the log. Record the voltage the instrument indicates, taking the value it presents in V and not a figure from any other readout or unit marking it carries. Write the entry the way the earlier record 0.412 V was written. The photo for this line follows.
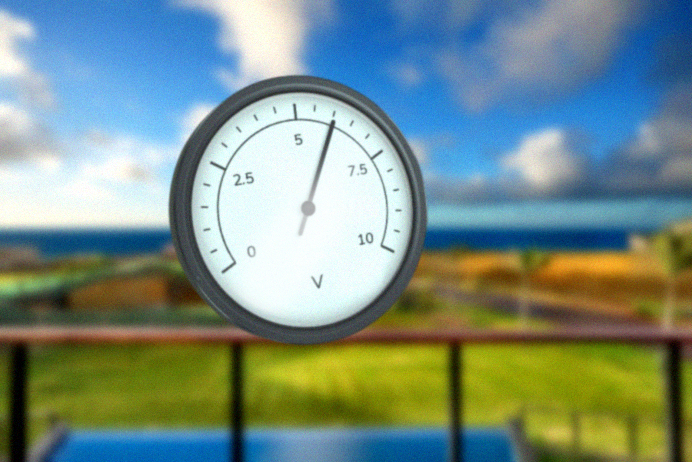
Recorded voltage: 6 V
